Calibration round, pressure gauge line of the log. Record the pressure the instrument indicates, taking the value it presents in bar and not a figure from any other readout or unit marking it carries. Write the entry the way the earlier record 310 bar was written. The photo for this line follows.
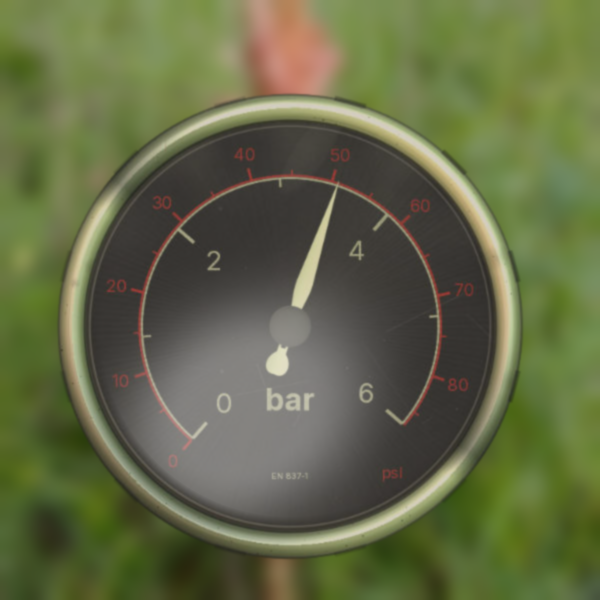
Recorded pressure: 3.5 bar
